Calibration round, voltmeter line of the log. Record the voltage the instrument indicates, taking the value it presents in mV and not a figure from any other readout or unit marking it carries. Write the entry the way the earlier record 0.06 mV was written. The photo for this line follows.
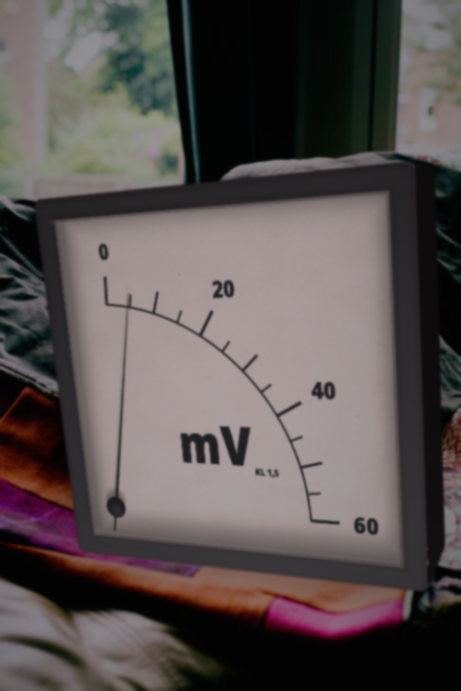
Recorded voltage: 5 mV
